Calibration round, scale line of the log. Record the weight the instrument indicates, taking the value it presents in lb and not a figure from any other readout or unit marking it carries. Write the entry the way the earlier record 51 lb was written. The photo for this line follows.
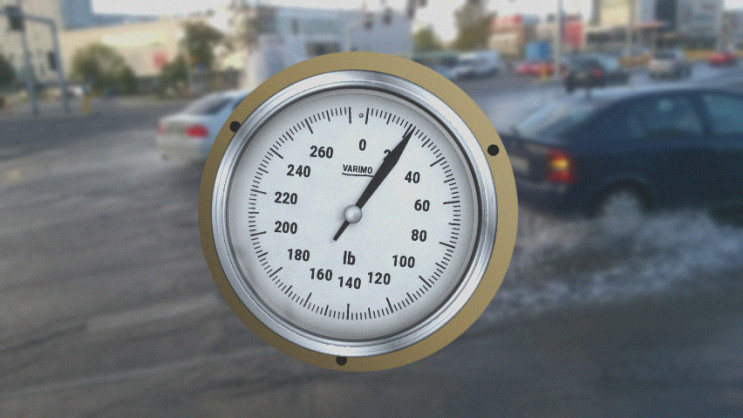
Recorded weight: 22 lb
